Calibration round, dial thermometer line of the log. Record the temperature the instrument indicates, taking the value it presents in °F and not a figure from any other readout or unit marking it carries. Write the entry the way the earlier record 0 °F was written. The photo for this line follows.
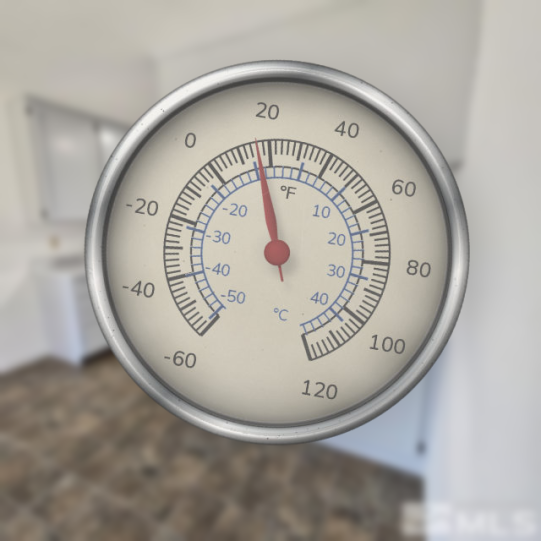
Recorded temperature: 16 °F
